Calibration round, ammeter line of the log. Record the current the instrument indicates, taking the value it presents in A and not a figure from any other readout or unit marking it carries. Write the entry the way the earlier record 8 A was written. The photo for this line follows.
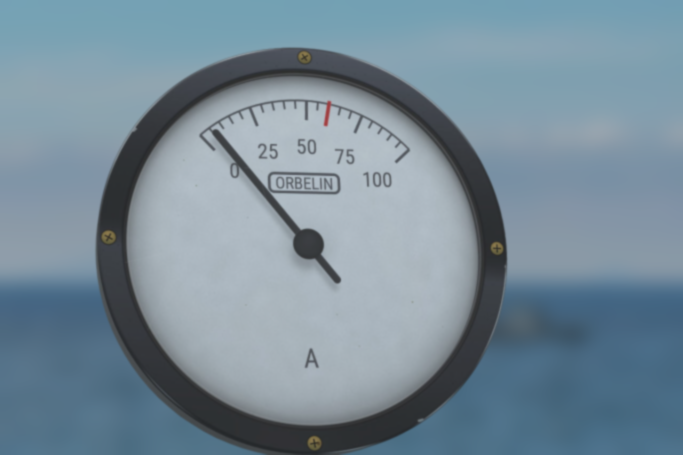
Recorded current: 5 A
